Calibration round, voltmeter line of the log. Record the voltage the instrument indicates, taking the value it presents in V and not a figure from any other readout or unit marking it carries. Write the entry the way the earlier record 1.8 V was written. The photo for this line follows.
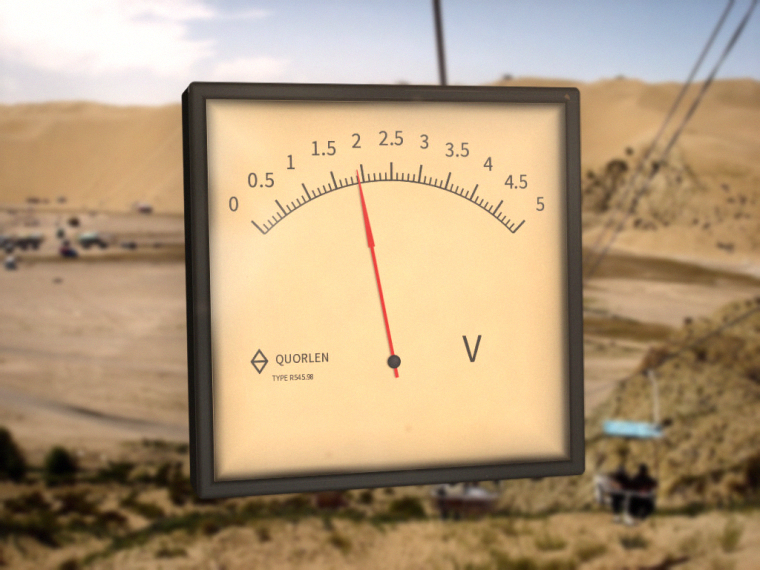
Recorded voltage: 1.9 V
